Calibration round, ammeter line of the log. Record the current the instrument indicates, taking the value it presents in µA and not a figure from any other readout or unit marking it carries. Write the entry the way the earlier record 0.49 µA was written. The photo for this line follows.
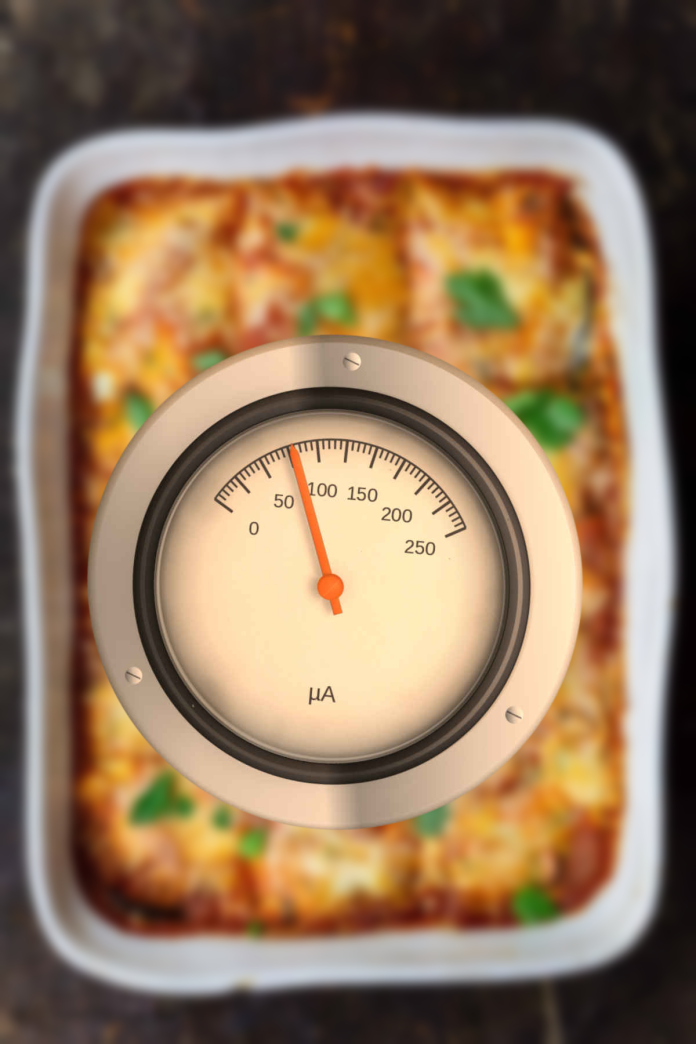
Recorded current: 80 µA
